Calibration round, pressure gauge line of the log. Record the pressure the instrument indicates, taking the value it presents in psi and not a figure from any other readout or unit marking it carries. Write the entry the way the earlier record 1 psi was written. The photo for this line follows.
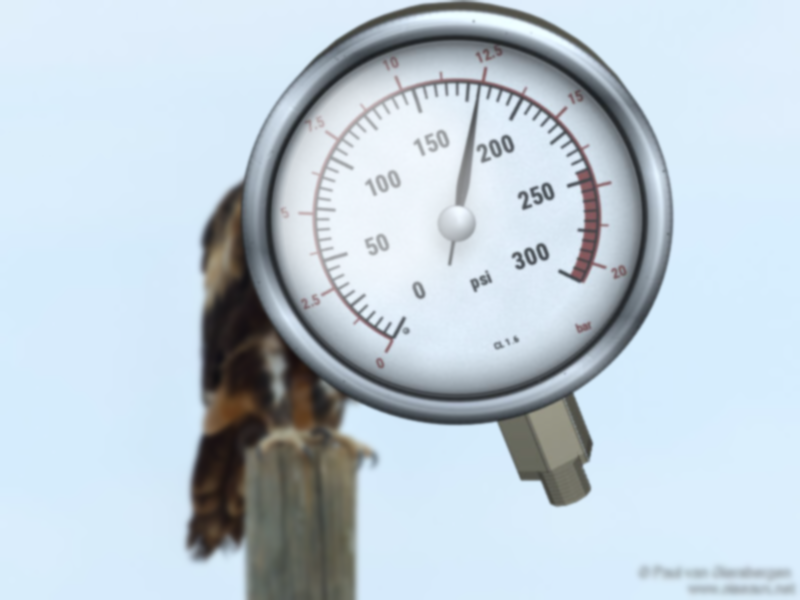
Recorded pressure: 180 psi
